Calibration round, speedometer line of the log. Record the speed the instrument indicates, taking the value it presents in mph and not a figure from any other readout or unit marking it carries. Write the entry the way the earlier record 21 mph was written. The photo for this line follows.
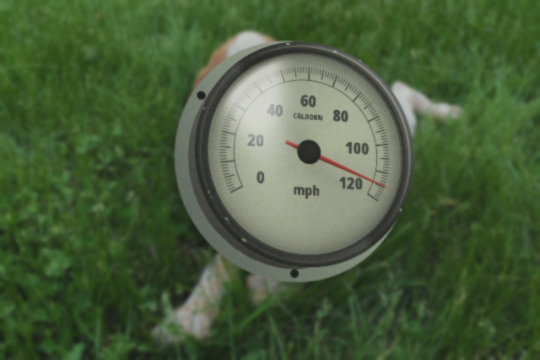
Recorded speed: 115 mph
